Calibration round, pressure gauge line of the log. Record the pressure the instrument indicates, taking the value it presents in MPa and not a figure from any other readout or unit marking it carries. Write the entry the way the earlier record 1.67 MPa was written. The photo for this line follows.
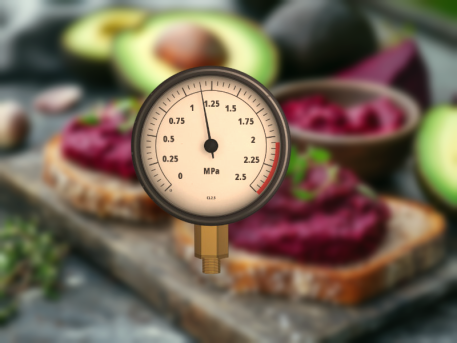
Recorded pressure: 1.15 MPa
